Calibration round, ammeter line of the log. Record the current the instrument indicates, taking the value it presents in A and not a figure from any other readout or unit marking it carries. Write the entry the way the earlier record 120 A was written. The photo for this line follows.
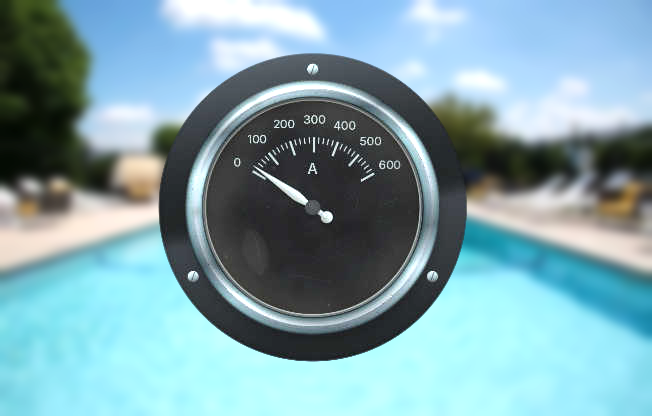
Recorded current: 20 A
